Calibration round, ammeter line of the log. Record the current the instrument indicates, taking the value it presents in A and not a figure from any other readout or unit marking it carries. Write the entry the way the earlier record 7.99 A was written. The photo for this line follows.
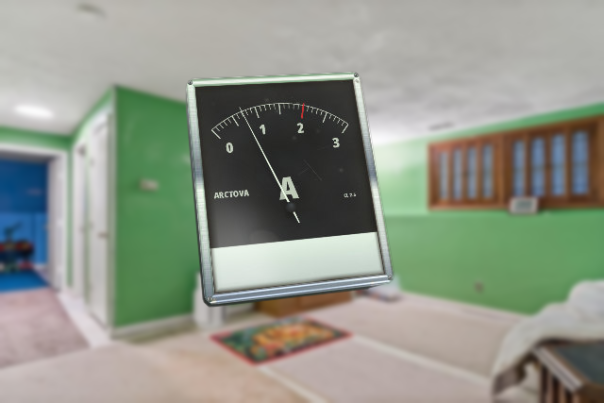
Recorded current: 0.7 A
